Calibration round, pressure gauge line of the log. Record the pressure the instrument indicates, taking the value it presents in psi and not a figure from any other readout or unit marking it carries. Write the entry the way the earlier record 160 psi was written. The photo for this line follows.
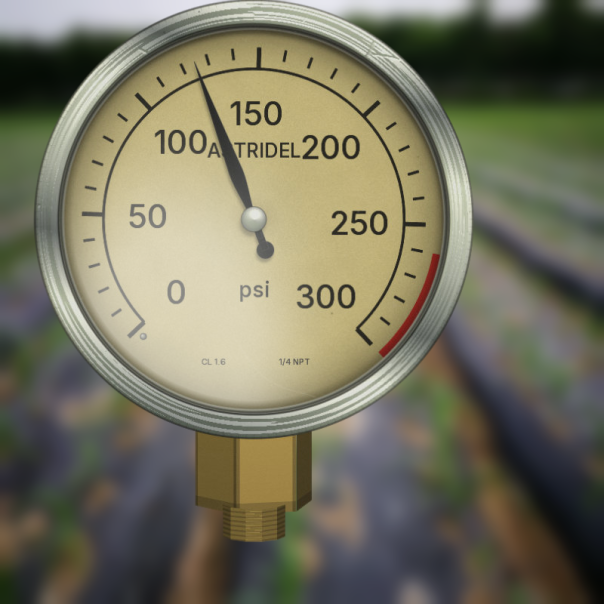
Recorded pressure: 125 psi
